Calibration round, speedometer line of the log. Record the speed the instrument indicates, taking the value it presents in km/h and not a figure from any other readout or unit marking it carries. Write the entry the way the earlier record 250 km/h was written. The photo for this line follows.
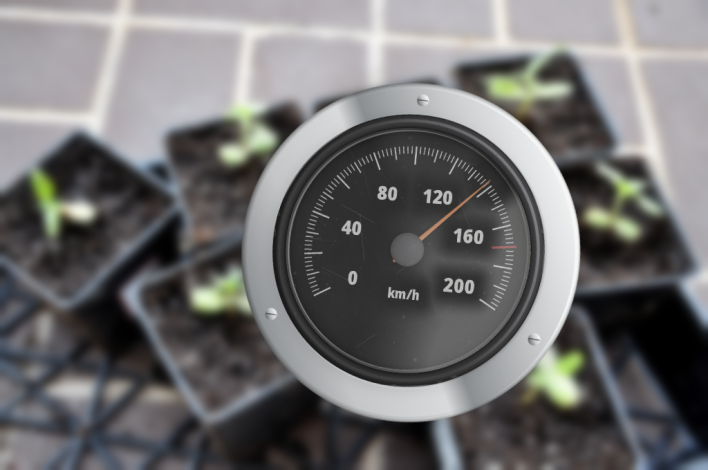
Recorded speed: 138 km/h
